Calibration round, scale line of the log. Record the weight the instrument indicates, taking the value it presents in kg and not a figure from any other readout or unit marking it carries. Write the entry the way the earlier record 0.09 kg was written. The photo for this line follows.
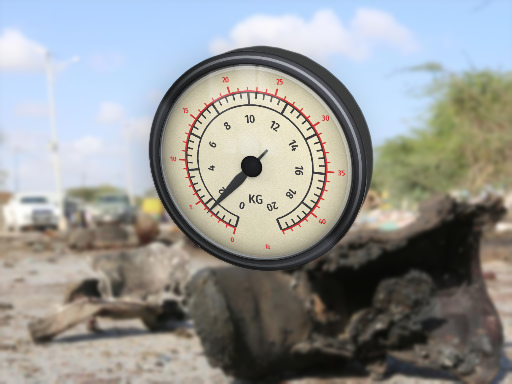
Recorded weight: 1.6 kg
